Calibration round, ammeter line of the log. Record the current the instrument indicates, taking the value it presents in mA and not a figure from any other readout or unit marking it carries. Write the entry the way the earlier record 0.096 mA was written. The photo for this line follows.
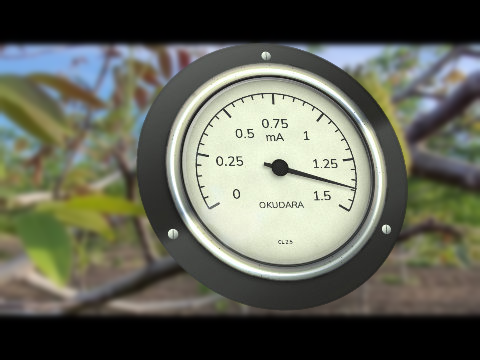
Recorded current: 1.4 mA
